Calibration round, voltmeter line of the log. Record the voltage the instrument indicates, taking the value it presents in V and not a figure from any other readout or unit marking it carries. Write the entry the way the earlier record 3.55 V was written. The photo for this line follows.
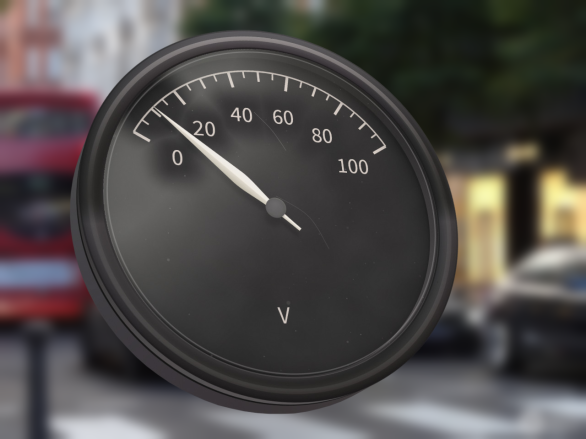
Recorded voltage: 10 V
